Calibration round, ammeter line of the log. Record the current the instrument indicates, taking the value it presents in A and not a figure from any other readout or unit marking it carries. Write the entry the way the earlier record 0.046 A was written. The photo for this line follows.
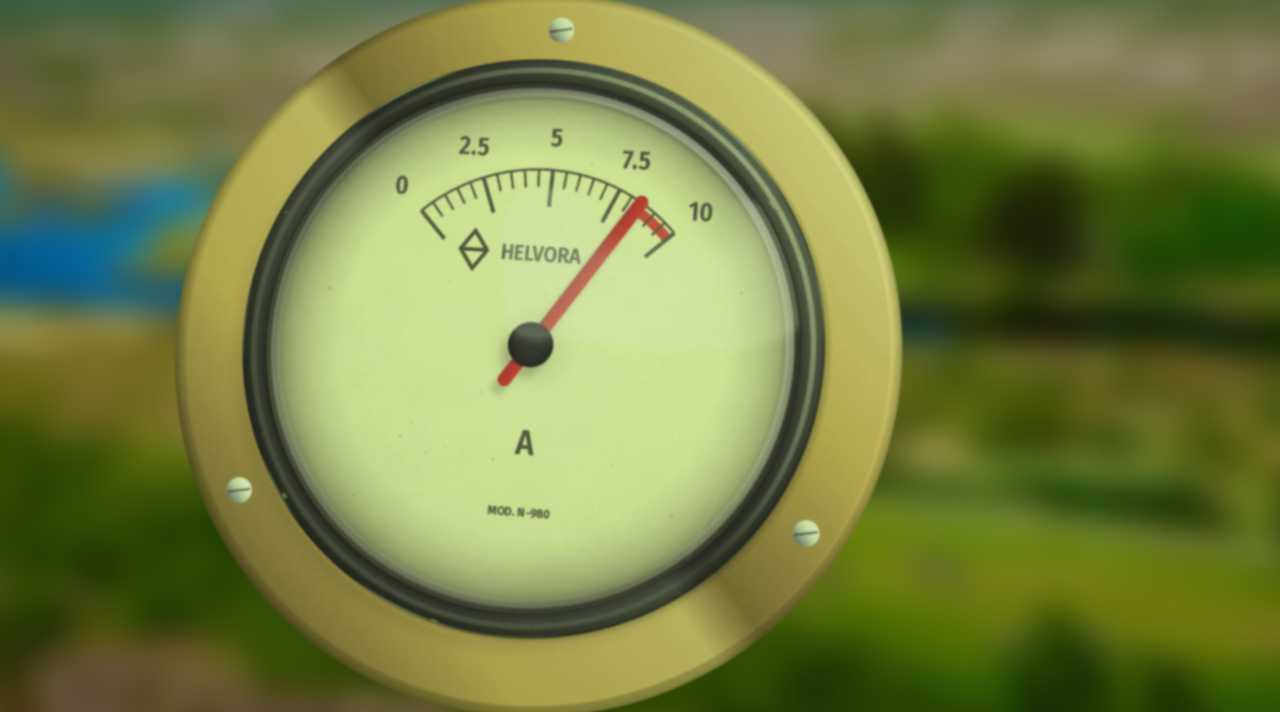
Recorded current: 8.5 A
